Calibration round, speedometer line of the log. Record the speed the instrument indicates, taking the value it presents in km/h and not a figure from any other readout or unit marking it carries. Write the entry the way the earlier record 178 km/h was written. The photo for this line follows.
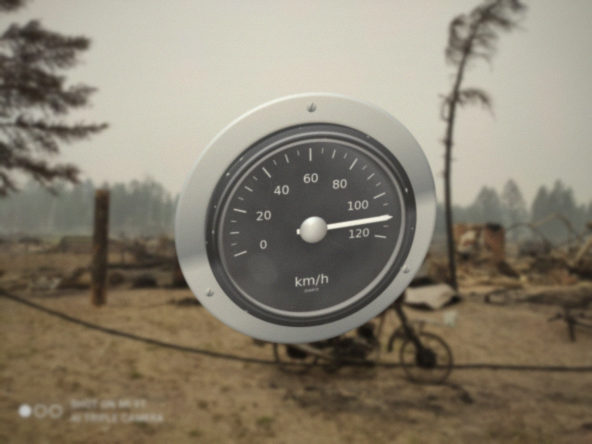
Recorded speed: 110 km/h
